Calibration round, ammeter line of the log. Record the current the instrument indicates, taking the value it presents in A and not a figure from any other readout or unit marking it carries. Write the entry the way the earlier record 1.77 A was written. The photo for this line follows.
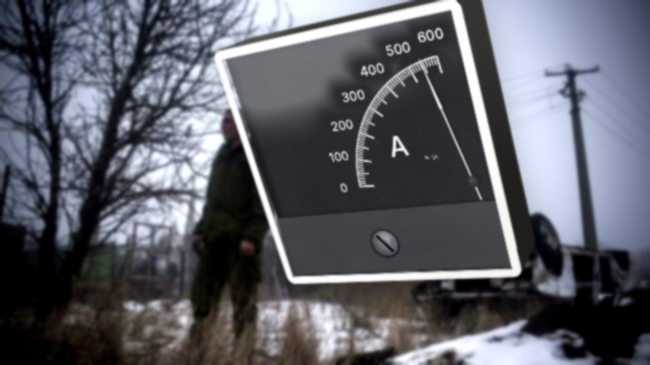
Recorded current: 550 A
